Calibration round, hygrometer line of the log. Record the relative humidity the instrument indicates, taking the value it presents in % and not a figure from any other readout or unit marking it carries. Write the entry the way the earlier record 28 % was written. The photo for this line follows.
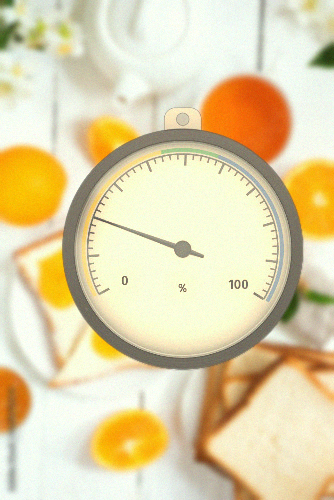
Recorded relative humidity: 20 %
